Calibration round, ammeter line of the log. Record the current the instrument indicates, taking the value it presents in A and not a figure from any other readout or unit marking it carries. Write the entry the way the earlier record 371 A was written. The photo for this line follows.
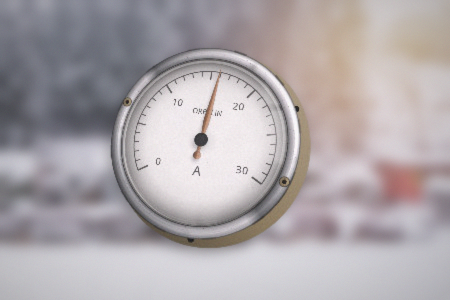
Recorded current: 16 A
